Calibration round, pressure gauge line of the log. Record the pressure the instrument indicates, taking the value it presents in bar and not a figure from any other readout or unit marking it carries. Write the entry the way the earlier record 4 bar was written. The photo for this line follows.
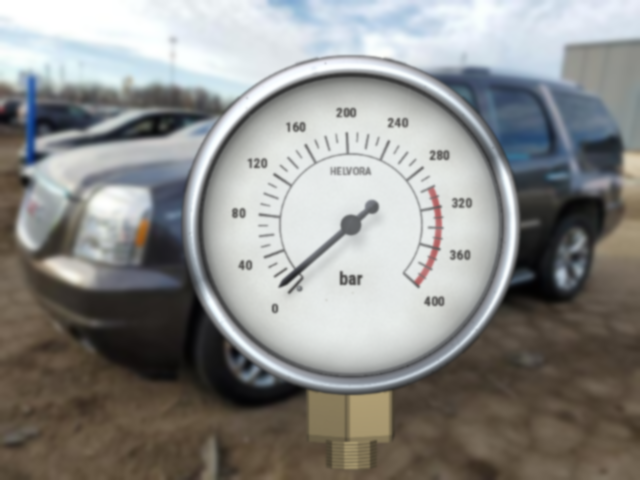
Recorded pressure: 10 bar
